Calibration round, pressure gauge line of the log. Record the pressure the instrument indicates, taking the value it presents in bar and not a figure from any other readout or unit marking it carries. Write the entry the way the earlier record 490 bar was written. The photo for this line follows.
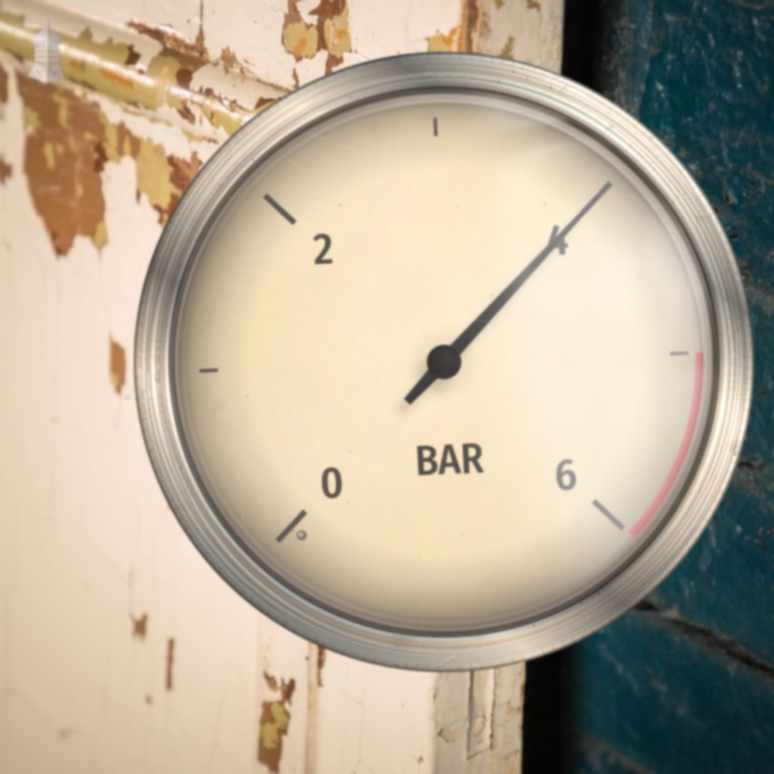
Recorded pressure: 4 bar
